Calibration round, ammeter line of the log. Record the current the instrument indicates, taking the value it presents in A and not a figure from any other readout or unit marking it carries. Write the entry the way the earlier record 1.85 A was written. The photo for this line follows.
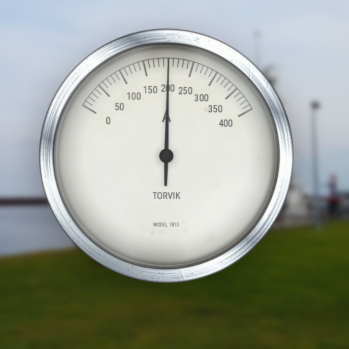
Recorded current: 200 A
